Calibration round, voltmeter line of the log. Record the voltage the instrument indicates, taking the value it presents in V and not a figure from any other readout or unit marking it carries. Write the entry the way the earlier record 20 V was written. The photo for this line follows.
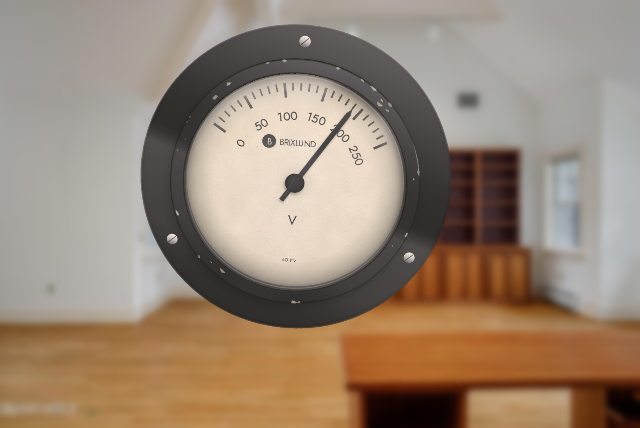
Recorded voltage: 190 V
